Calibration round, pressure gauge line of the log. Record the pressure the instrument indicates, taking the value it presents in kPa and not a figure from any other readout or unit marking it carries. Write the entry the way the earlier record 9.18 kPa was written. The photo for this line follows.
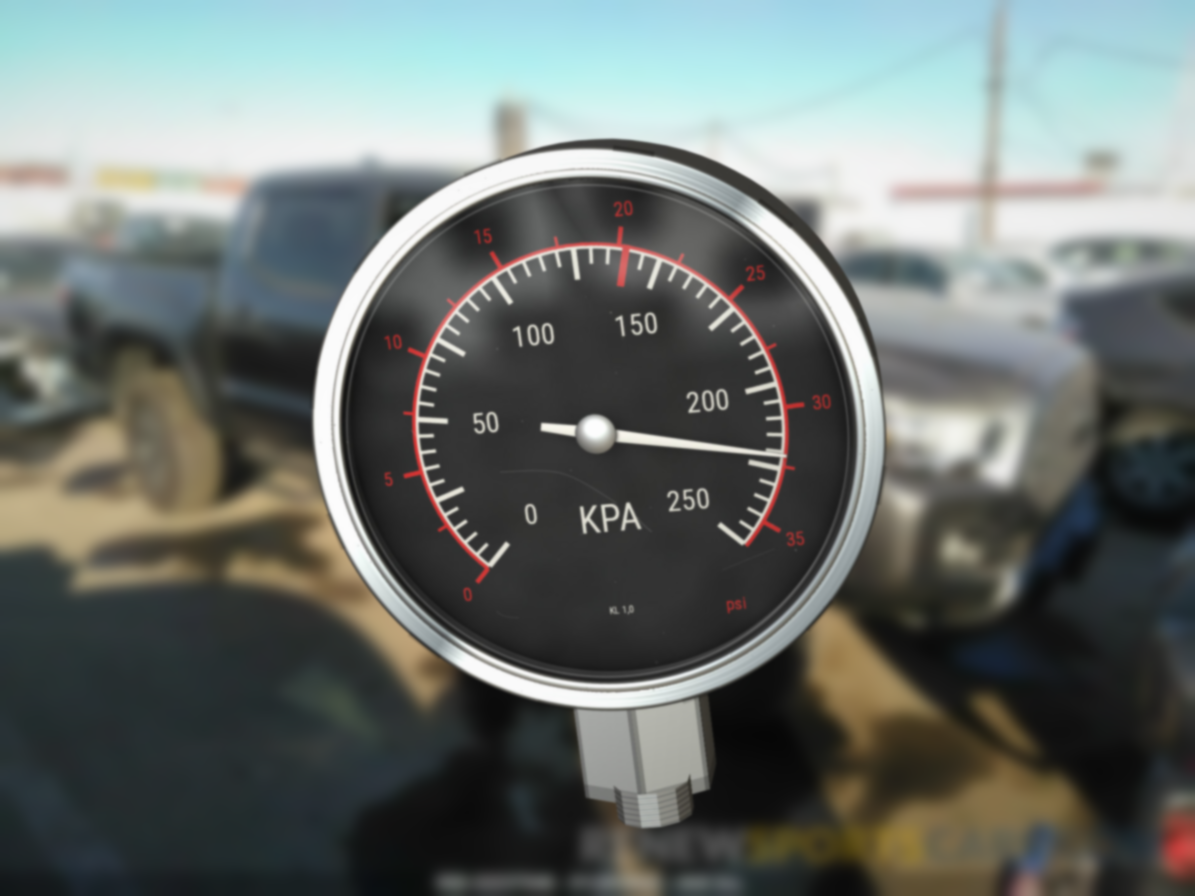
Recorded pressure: 220 kPa
